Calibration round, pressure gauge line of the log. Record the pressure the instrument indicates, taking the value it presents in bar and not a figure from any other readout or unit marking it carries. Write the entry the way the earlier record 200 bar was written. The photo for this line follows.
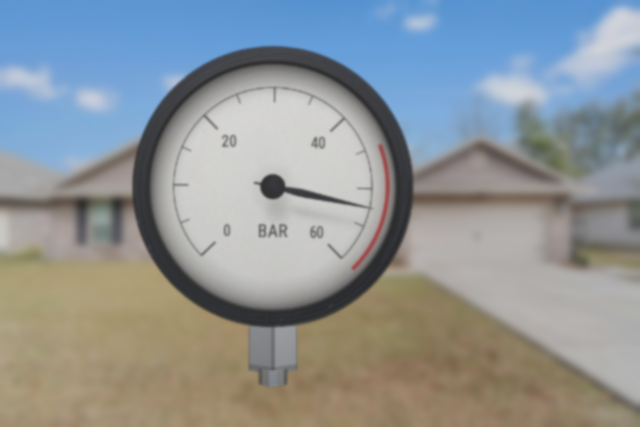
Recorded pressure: 52.5 bar
